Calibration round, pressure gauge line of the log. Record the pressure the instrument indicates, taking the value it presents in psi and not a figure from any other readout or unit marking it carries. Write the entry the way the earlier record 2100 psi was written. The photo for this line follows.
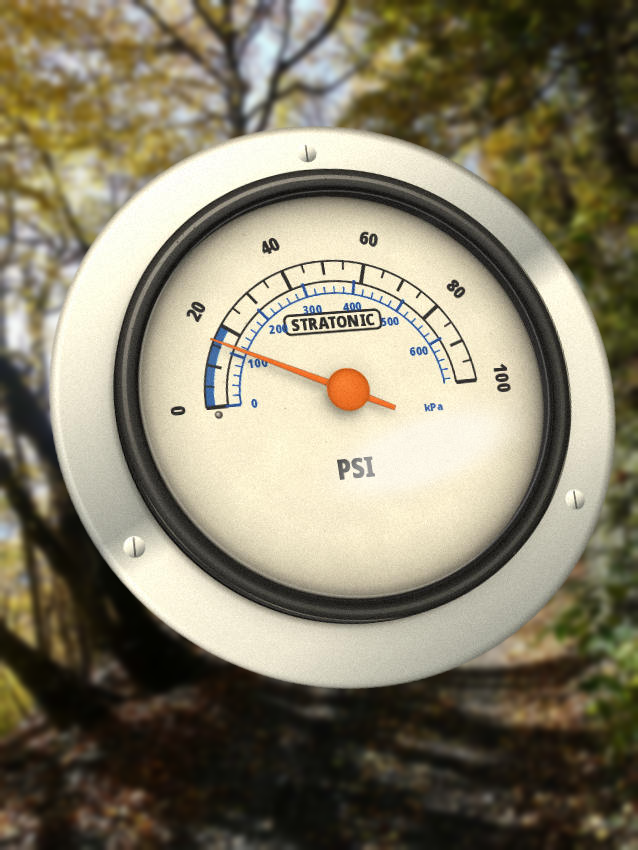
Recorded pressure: 15 psi
